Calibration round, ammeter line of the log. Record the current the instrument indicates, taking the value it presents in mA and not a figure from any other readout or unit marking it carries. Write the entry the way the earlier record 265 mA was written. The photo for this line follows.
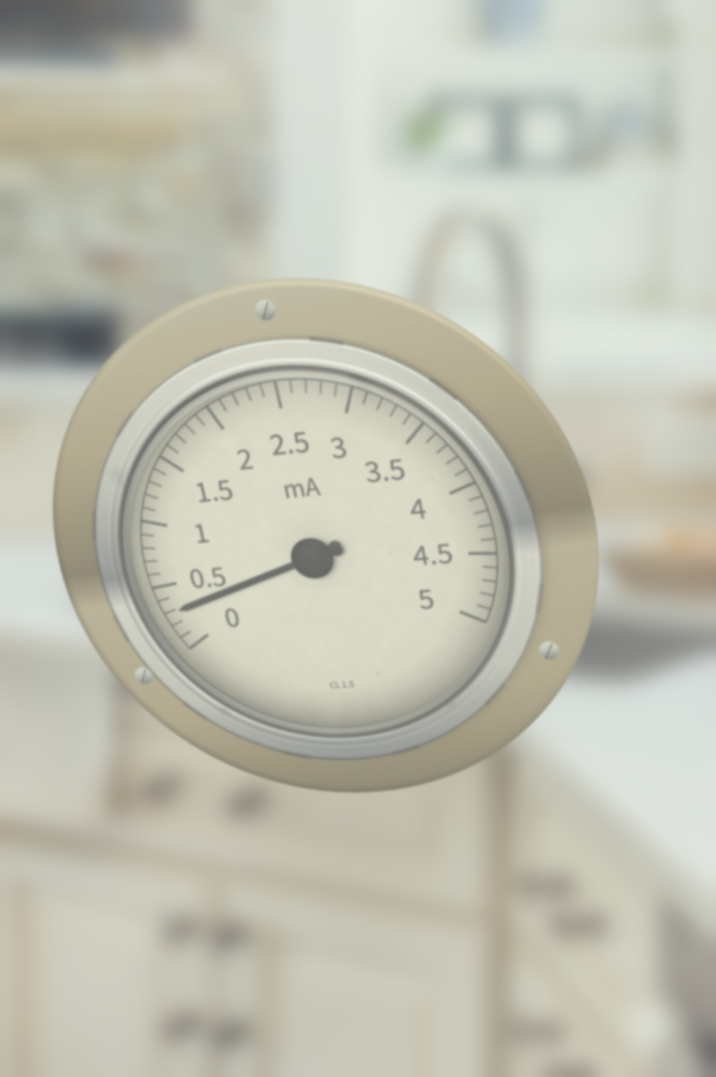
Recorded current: 0.3 mA
